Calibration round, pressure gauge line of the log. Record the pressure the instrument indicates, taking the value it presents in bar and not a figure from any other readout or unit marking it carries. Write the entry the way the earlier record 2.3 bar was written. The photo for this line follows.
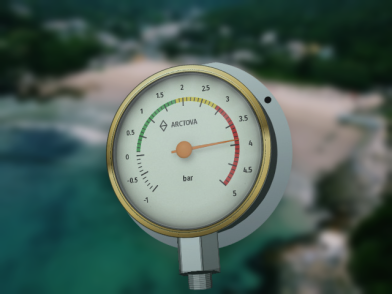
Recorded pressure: 3.9 bar
